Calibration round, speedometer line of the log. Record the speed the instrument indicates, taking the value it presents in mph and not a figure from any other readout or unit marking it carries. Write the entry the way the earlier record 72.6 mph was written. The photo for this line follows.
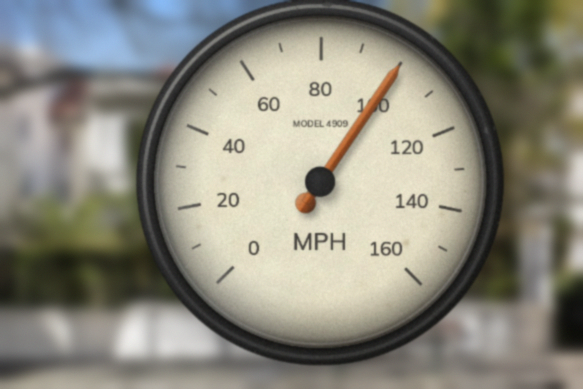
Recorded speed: 100 mph
